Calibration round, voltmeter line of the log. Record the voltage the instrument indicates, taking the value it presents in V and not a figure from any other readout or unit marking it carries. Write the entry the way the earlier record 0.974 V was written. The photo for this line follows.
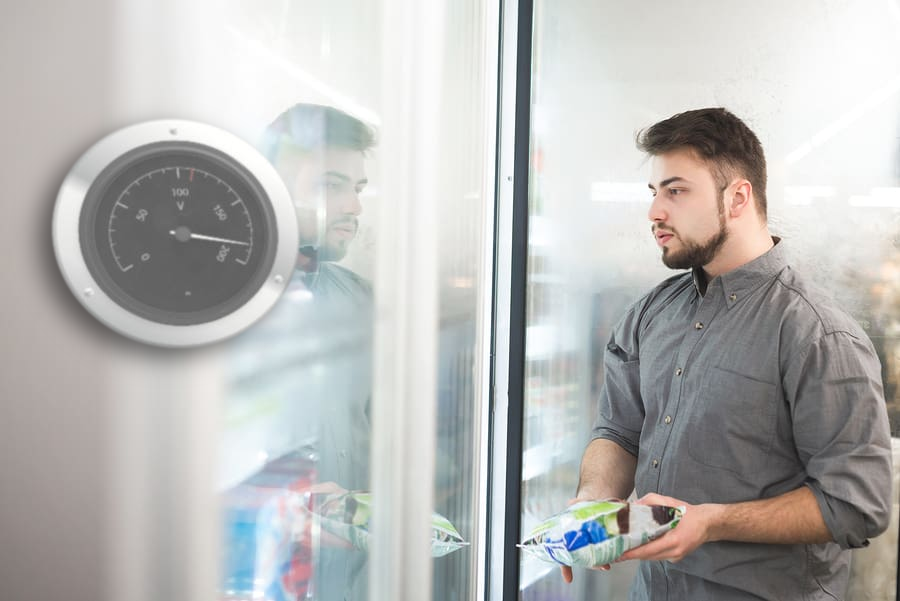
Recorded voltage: 185 V
